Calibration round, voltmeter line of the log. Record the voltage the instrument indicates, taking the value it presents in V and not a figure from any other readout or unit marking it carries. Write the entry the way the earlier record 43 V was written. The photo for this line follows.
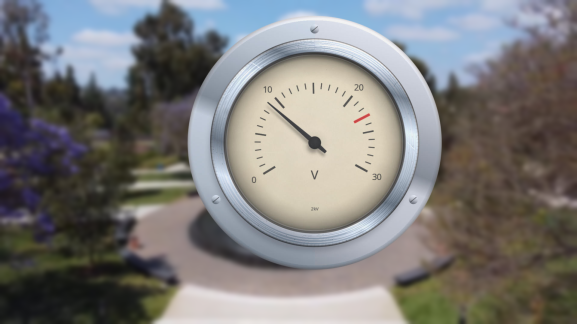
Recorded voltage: 9 V
